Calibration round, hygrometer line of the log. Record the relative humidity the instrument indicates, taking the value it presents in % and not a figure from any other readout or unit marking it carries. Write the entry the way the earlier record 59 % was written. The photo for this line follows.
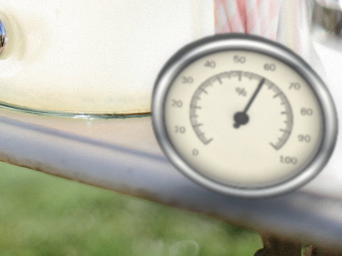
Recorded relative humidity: 60 %
